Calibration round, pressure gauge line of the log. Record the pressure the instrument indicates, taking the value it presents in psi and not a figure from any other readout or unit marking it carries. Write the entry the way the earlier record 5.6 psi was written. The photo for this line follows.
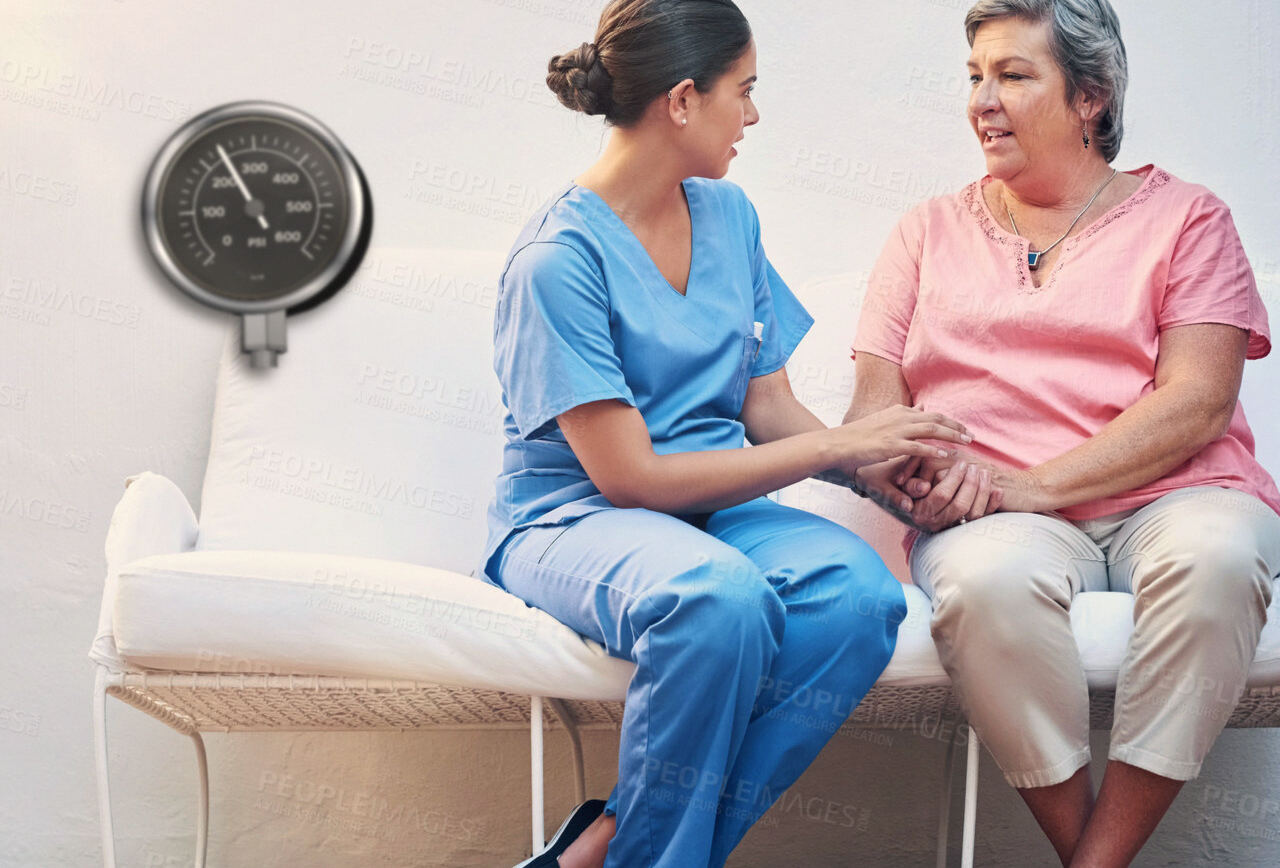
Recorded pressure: 240 psi
